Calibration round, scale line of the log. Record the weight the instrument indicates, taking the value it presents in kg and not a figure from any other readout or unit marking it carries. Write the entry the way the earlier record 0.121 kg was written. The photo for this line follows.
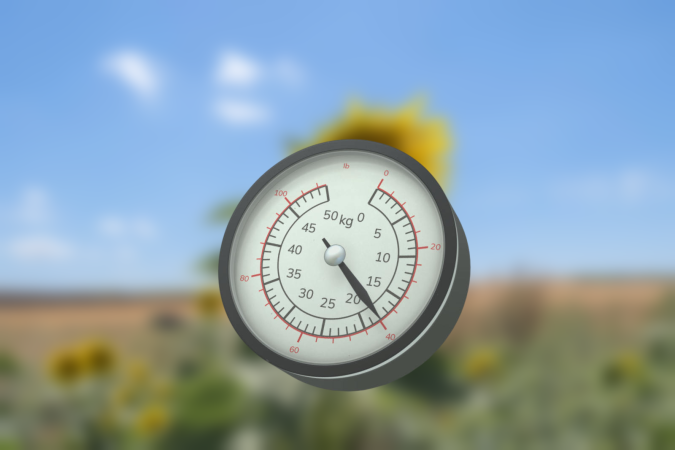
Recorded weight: 18 kg
